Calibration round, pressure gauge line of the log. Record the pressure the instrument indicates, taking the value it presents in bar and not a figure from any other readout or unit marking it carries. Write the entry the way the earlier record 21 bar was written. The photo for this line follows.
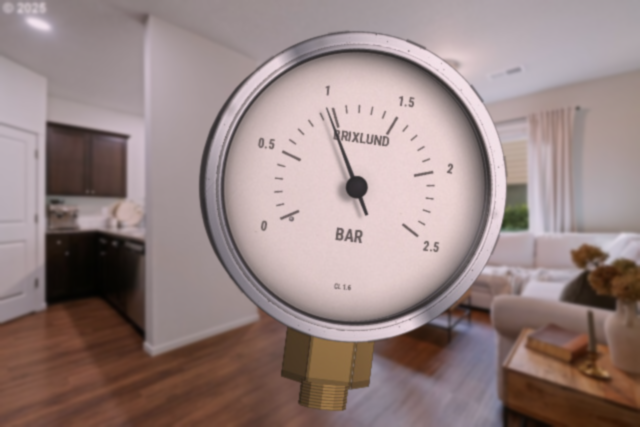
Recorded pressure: 0.95 bar
